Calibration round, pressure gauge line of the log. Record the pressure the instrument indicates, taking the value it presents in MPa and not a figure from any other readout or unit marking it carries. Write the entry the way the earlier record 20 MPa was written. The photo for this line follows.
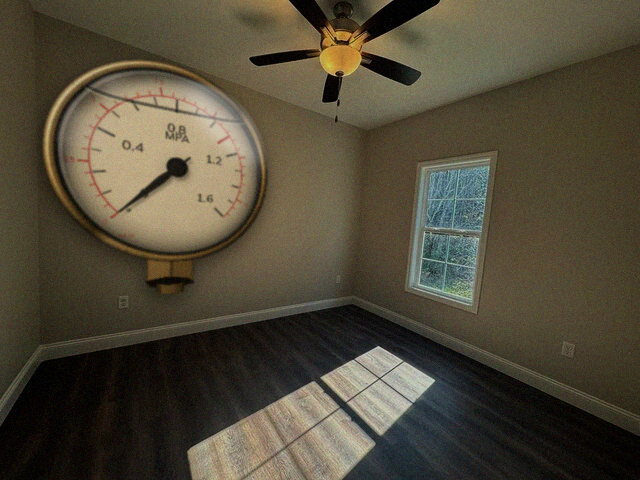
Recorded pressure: 0 MPa
